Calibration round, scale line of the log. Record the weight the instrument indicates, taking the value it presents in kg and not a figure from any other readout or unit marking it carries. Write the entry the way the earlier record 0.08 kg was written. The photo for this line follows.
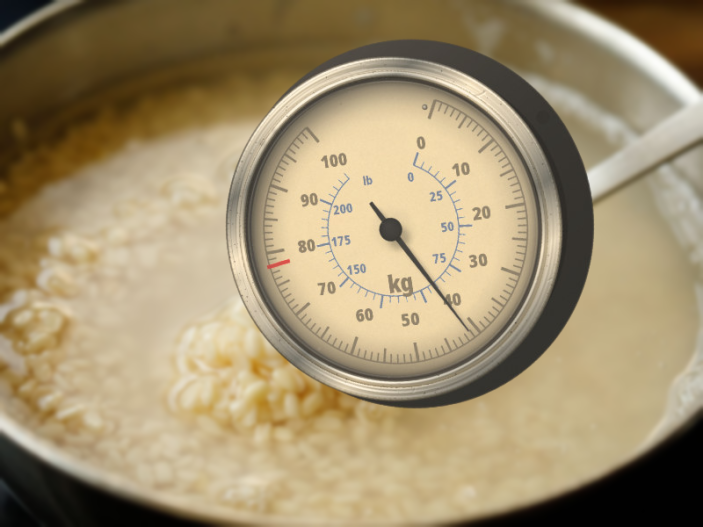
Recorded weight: 41 kg
